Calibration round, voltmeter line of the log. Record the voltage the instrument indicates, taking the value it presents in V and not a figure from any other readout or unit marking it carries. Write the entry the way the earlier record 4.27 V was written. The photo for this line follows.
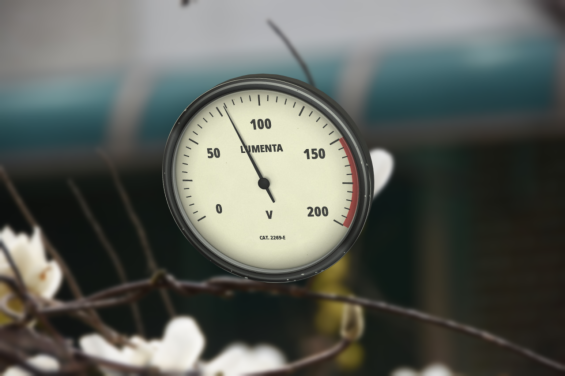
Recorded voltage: 80 V
